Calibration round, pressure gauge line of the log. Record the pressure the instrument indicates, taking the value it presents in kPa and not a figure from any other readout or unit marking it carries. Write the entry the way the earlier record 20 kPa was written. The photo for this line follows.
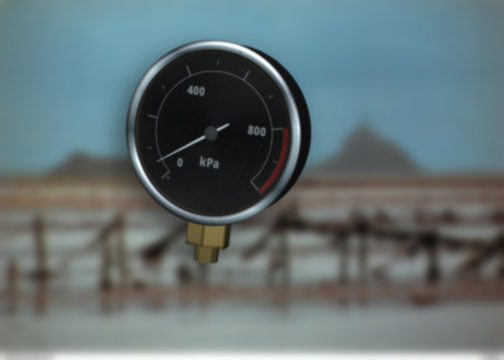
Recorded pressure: 50 kPa
